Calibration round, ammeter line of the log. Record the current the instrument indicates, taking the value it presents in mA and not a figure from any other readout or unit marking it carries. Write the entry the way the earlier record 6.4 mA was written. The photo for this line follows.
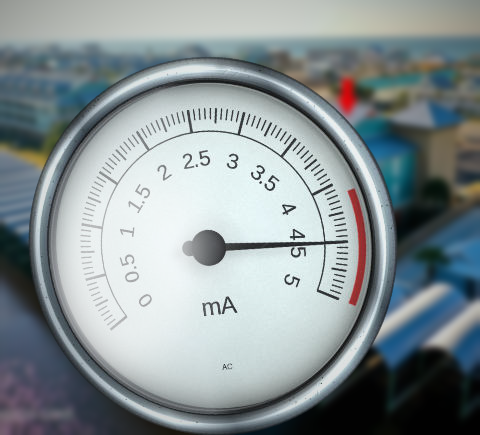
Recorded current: 4.5 mA
